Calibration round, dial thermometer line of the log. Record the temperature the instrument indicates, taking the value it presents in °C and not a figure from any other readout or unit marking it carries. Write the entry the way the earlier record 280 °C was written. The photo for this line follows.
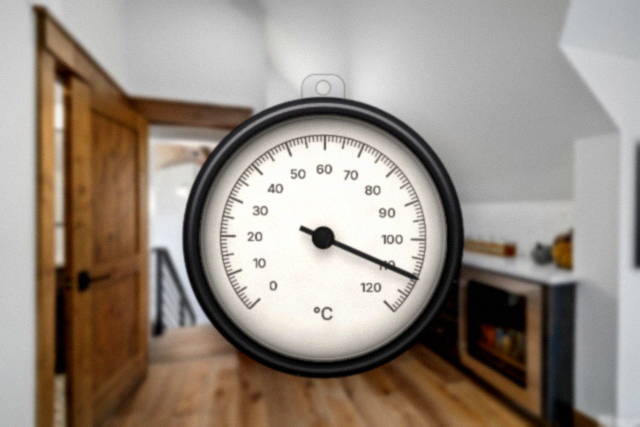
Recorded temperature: 110 °C
